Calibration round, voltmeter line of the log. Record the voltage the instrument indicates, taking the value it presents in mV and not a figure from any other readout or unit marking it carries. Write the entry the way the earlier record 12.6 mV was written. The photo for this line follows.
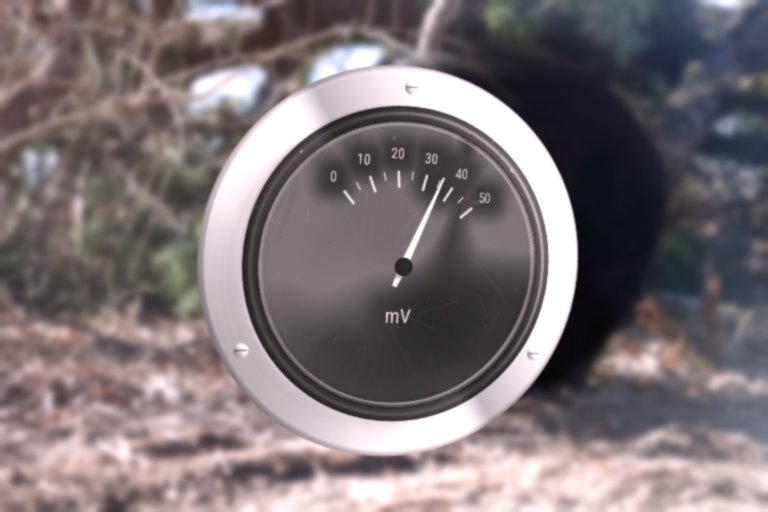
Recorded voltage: 35 mV
